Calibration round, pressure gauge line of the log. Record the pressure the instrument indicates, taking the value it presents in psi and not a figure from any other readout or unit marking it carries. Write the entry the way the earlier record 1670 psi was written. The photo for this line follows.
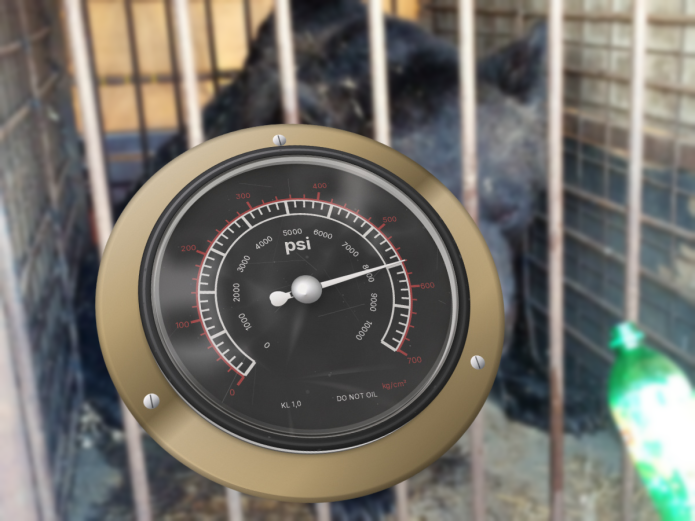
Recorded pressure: 8000 psi
